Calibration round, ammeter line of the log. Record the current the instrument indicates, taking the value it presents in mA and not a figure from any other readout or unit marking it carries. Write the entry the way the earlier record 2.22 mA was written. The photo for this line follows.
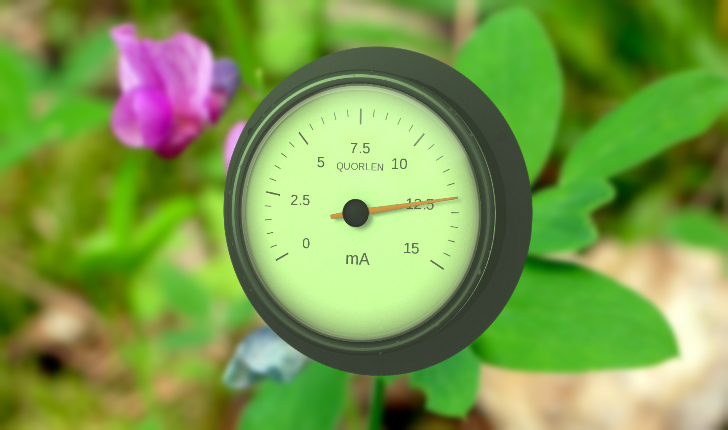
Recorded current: 12.5 mA
